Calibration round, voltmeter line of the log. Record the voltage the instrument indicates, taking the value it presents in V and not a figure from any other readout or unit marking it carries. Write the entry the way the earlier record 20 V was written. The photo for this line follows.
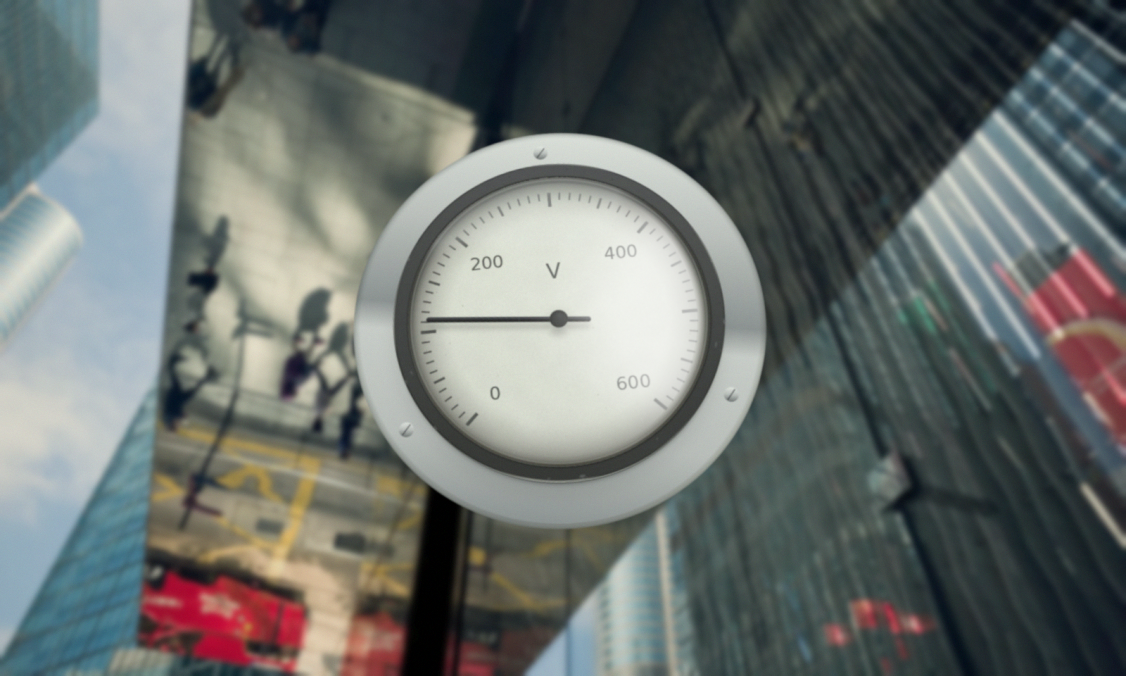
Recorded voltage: 110 V
